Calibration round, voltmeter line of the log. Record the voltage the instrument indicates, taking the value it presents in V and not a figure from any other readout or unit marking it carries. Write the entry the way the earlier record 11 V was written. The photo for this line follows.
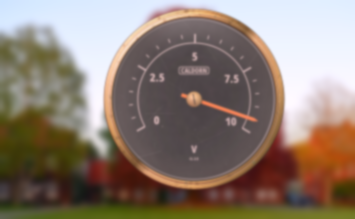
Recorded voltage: 9.5 V
